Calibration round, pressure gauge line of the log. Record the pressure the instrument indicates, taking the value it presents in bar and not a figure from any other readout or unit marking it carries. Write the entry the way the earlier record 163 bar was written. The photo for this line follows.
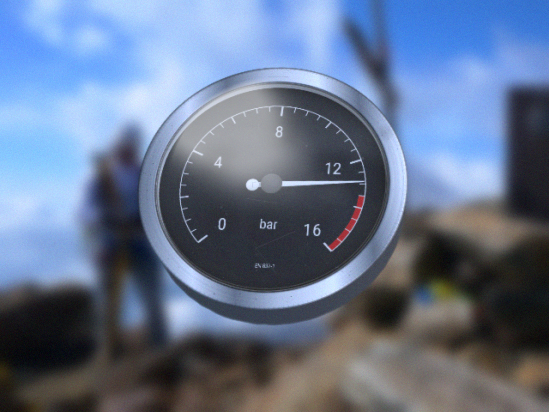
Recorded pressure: 13 bar
